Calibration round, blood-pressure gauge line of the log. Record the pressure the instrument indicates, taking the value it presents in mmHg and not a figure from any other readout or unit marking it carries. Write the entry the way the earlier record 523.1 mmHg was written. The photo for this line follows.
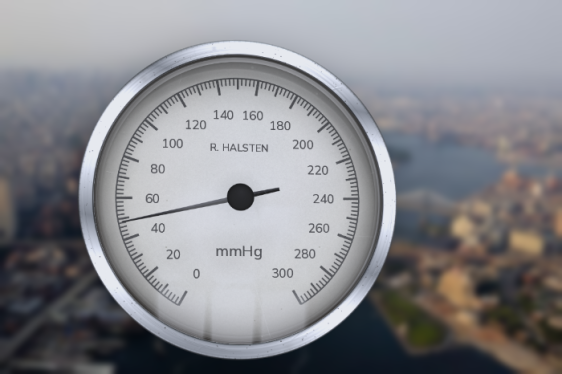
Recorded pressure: 48 mmHg
